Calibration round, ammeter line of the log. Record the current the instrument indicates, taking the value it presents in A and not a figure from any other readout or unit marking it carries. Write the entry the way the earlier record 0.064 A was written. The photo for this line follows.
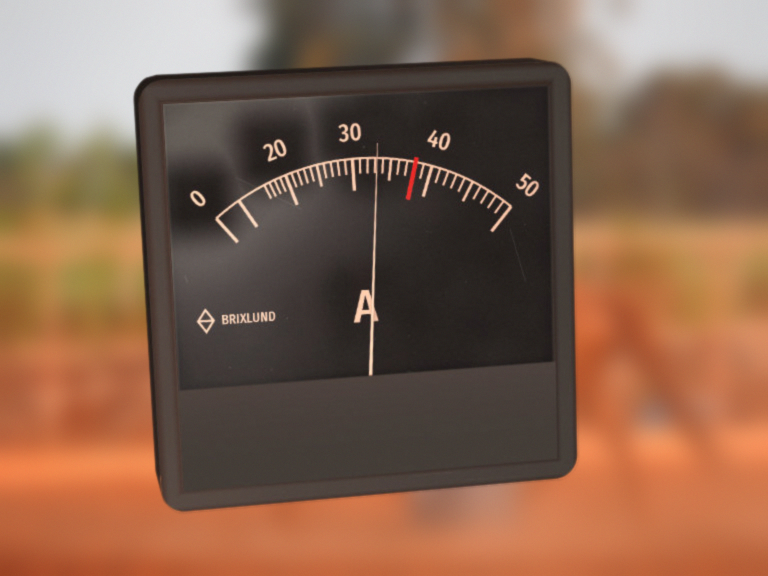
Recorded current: 33 A
